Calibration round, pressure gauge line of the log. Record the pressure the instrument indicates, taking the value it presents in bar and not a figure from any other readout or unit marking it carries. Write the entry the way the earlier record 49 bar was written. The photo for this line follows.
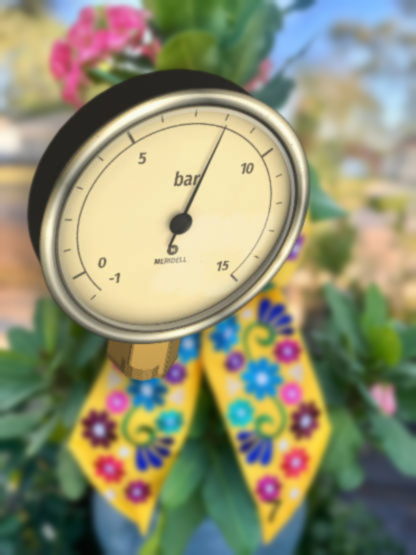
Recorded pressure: 8 bar
